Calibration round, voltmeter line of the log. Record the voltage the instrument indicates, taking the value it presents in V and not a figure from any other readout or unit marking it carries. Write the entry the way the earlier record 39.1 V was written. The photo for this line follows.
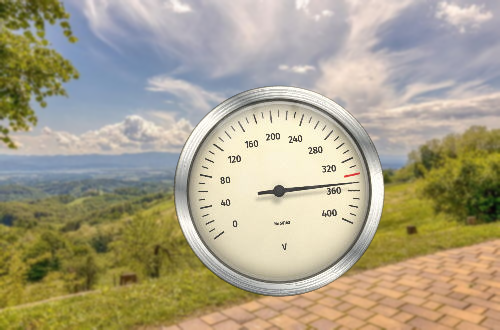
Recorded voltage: 350 V
